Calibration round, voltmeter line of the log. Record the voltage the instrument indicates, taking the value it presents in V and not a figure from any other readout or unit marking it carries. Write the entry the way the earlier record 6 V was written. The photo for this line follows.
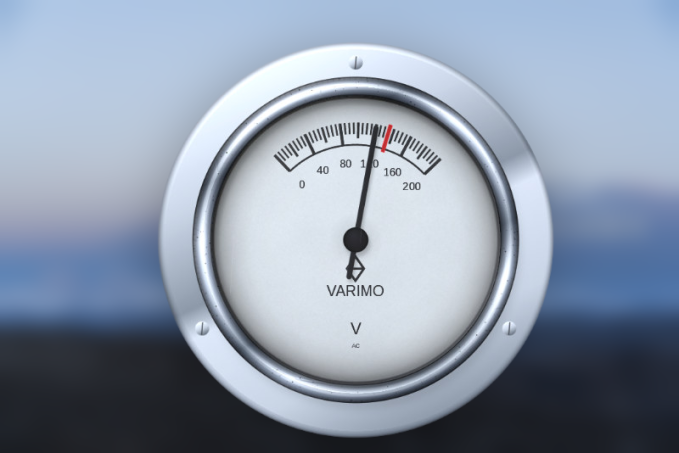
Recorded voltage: 120 V
